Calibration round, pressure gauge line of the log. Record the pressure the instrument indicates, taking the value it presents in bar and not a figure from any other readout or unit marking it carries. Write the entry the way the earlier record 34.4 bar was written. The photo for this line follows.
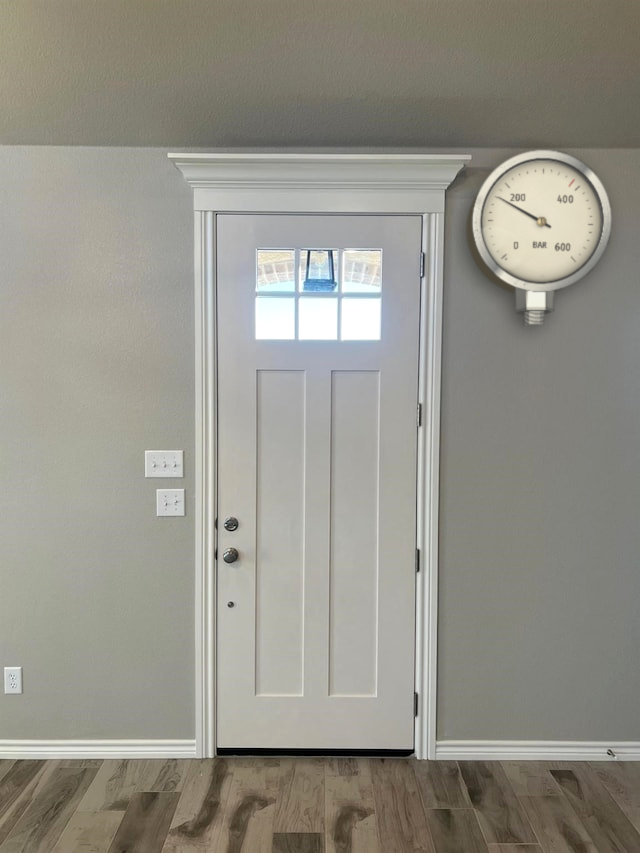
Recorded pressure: 160 bar
